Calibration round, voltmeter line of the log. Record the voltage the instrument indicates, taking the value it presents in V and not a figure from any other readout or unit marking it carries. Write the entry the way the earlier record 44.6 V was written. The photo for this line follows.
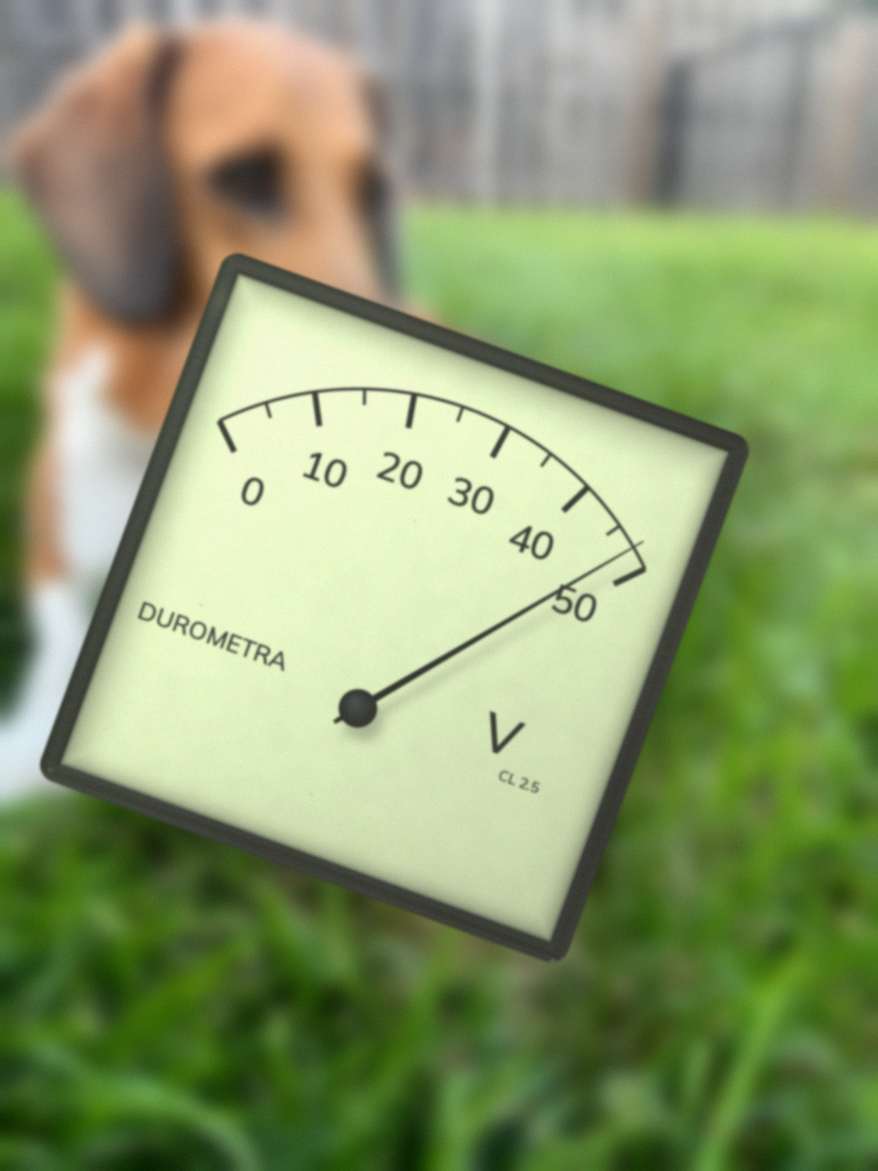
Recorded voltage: 47.5 V
